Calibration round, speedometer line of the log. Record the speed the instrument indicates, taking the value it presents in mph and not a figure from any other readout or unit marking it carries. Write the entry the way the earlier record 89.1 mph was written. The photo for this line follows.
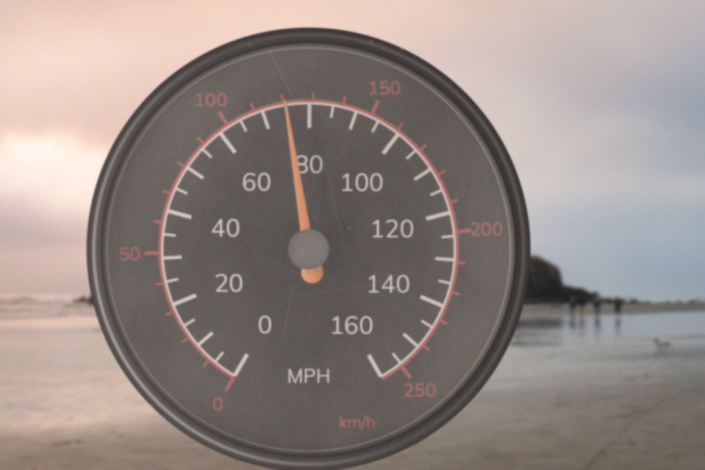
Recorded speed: 75 mph
